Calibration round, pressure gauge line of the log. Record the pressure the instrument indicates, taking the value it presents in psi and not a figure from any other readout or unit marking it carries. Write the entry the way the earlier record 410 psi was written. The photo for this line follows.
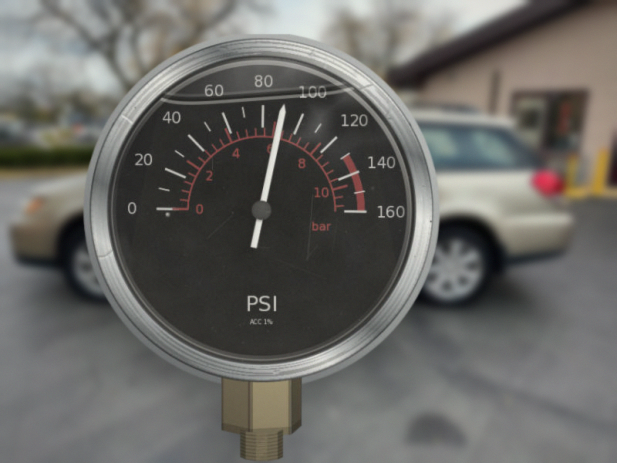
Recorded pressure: 90 psi
